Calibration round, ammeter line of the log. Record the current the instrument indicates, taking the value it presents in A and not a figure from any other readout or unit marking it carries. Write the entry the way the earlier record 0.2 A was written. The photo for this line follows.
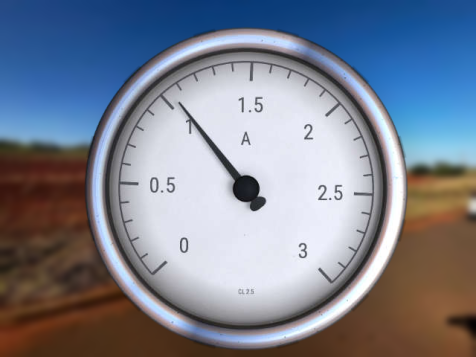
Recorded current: 1.05 A
